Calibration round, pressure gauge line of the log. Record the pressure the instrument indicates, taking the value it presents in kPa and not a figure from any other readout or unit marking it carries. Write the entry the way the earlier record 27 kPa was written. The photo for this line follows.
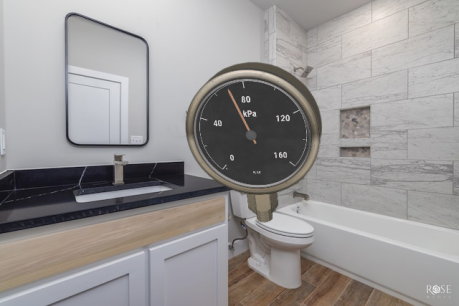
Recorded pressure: 70 kPa
